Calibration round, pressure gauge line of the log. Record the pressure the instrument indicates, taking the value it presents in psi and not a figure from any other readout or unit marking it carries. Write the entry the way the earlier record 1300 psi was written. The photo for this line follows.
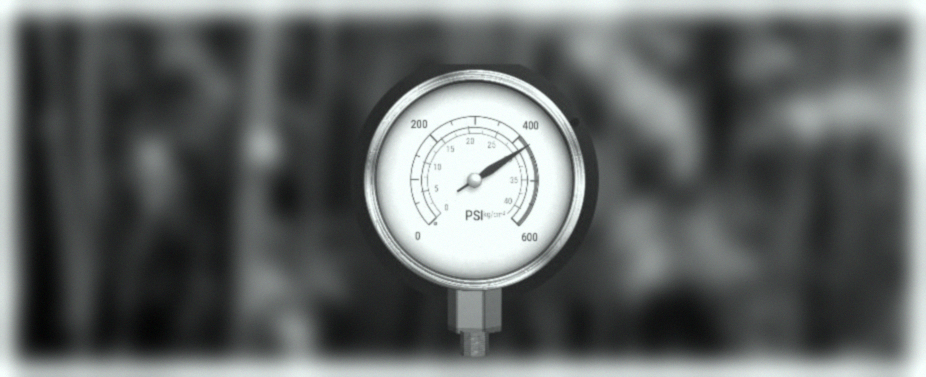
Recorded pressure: 425 psi
